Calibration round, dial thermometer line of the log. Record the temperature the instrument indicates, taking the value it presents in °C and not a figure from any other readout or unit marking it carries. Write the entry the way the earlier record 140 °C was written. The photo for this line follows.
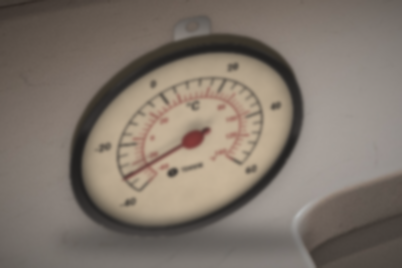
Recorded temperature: -32 °C
